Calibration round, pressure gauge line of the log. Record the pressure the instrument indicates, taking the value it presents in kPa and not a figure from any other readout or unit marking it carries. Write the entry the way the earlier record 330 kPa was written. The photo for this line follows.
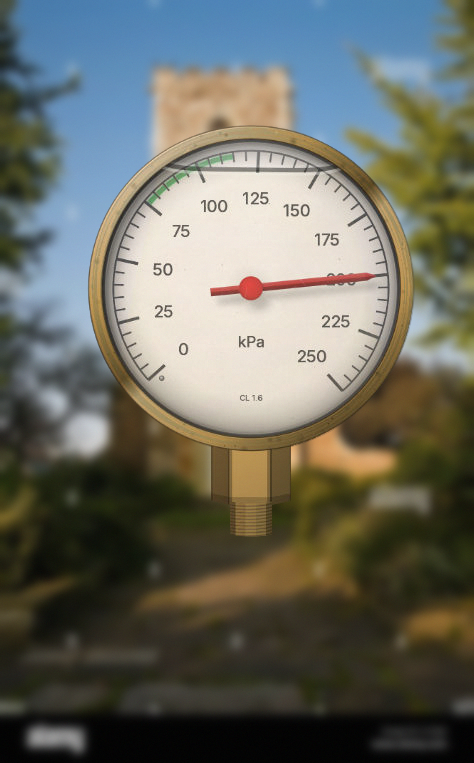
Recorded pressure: 200 kPa
